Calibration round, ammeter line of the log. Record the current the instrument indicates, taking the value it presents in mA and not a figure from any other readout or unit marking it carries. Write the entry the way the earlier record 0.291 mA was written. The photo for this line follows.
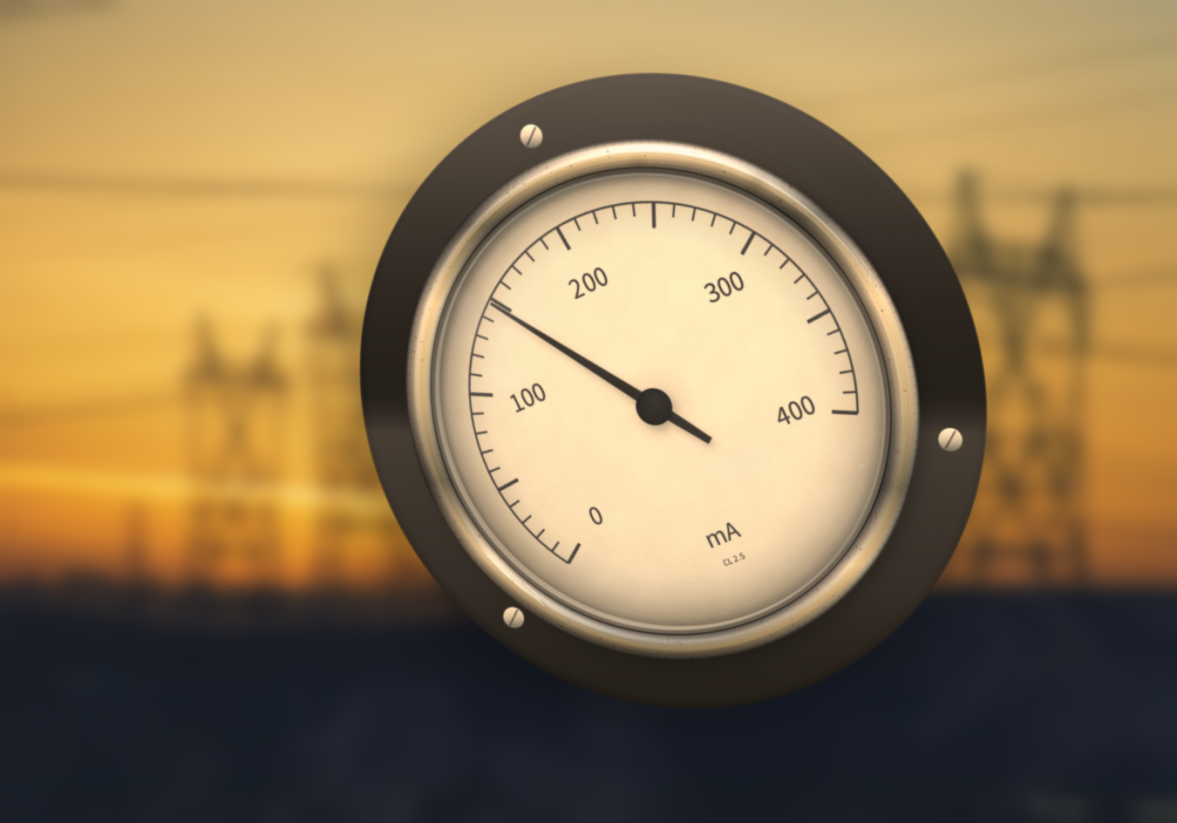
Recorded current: 150 mA
